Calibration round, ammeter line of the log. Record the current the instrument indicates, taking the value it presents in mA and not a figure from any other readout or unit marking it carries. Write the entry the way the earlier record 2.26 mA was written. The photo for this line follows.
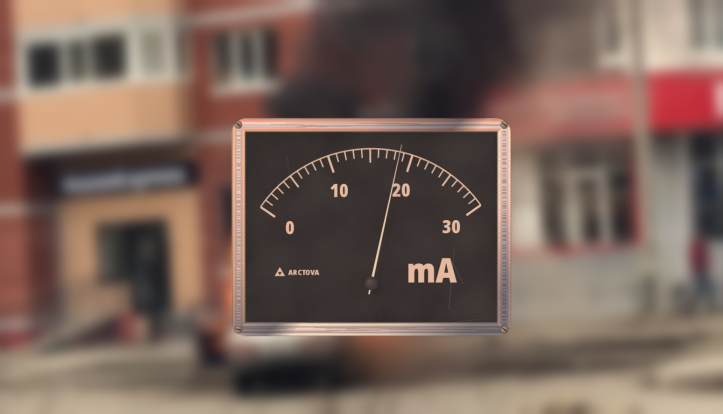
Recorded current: 18.5 mA
